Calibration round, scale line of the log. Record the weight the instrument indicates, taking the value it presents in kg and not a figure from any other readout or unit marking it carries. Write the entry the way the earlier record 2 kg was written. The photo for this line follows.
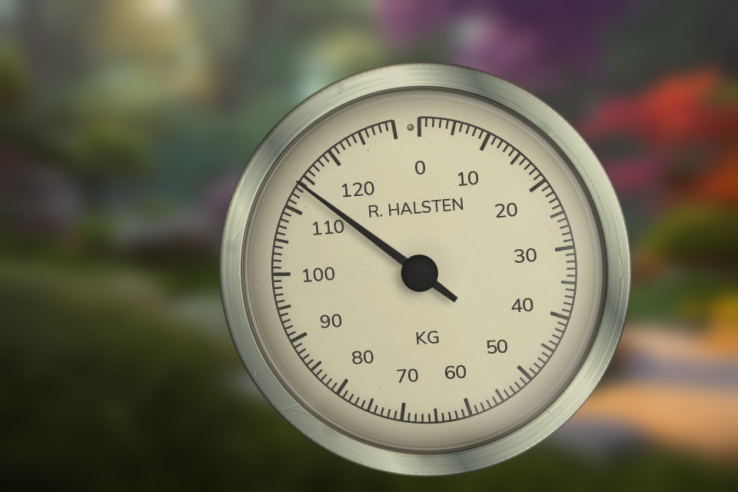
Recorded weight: 114 kg
